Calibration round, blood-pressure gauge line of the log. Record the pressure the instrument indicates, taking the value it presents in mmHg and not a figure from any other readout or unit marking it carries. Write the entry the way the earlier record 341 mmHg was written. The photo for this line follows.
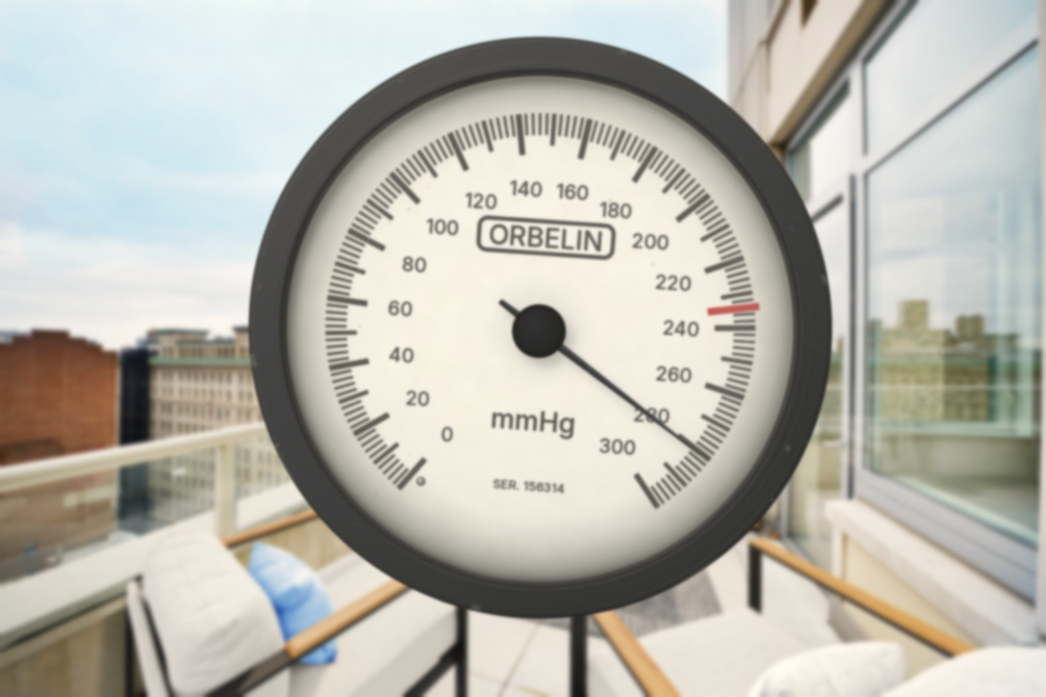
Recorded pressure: 280 mmHg
